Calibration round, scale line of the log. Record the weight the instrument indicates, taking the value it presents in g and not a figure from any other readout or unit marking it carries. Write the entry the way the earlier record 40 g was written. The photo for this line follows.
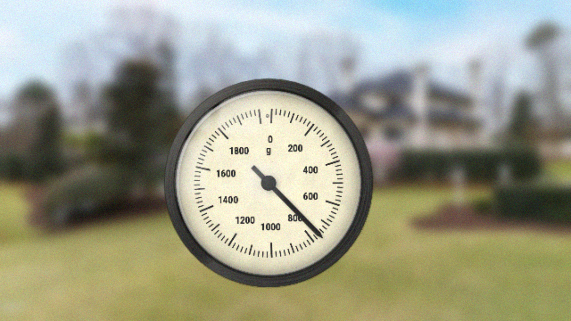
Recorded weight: 760 g
